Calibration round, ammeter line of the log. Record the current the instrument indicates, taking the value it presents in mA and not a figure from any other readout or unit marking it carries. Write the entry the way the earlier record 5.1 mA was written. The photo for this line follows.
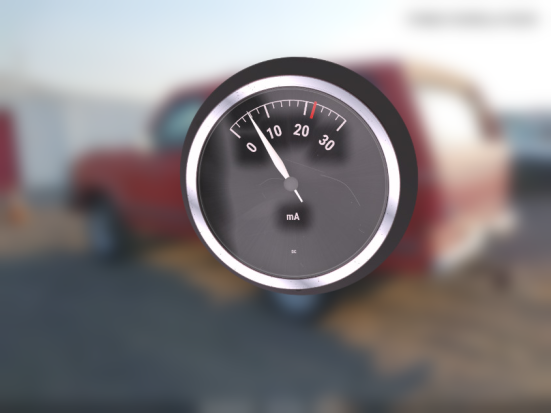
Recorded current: 6 mA
